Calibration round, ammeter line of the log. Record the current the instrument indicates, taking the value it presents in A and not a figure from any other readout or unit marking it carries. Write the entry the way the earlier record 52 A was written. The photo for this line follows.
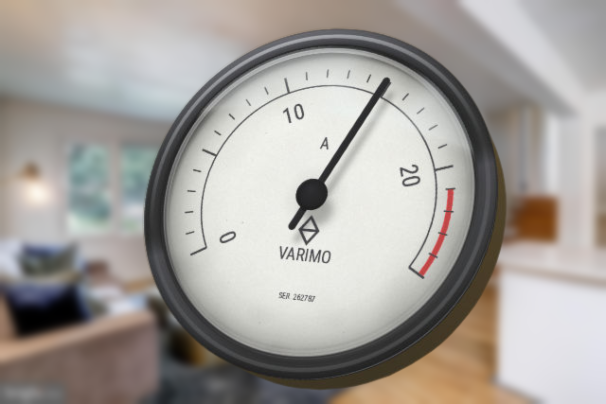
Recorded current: 15 A
